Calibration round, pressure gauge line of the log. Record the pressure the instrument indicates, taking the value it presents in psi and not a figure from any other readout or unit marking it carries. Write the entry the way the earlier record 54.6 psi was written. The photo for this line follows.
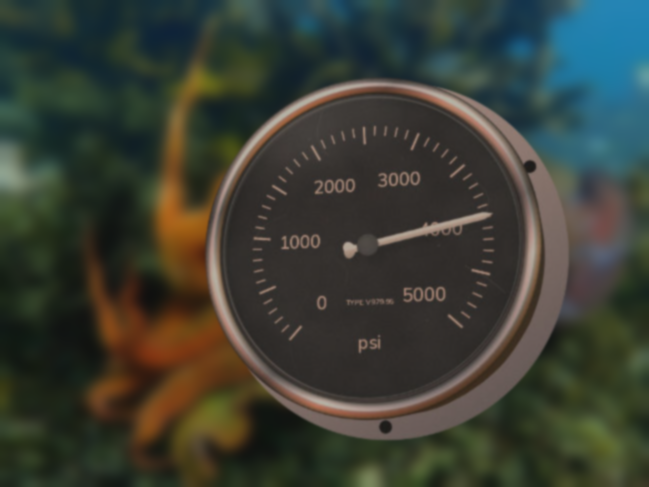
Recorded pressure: 4000 psi
